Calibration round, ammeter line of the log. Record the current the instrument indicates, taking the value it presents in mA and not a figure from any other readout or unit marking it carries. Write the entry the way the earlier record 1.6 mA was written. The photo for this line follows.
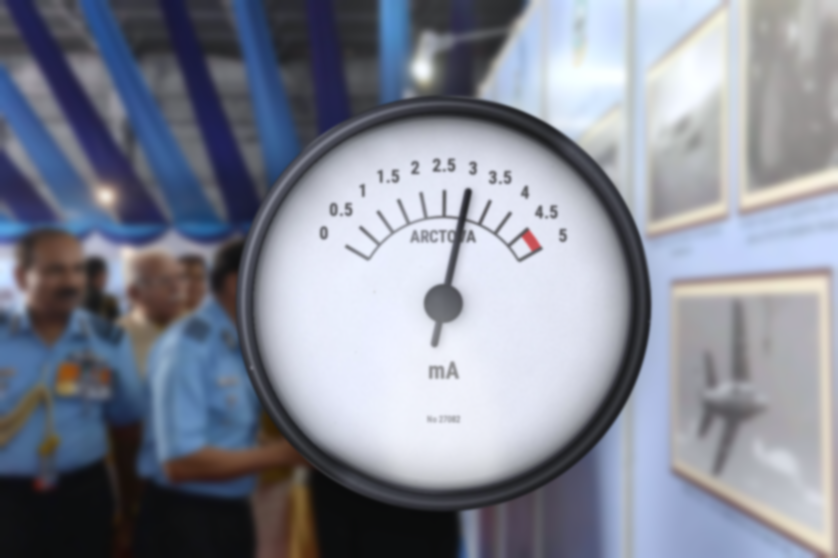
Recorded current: 3 mA
